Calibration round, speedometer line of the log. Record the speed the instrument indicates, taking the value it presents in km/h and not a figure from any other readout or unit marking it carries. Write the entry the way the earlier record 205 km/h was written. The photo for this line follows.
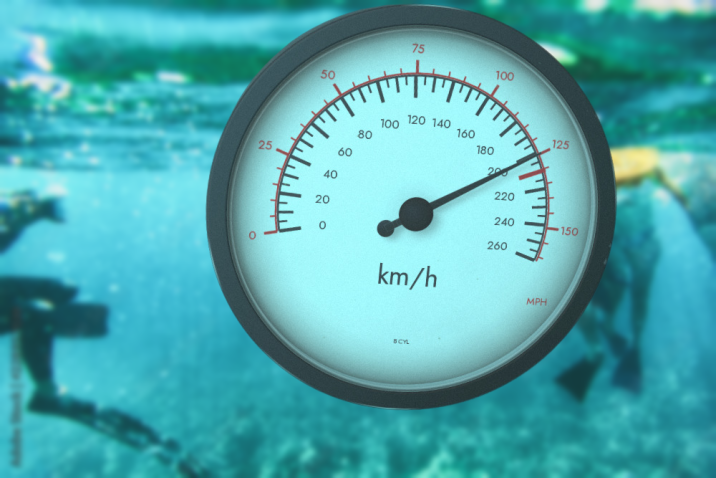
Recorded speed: 200 km/h
